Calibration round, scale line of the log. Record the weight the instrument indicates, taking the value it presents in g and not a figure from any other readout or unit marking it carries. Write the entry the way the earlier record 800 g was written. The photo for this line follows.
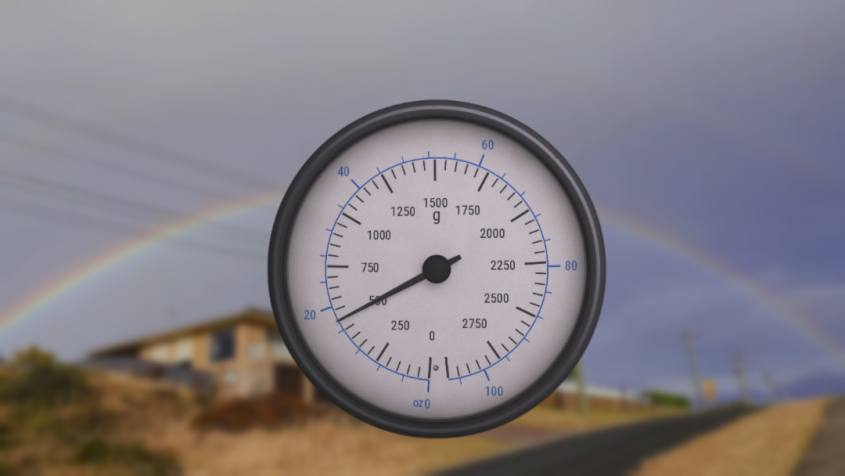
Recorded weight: 500 g
